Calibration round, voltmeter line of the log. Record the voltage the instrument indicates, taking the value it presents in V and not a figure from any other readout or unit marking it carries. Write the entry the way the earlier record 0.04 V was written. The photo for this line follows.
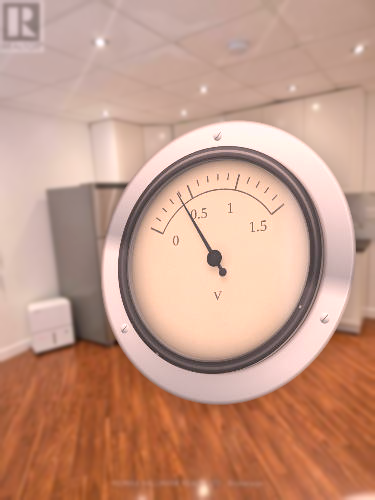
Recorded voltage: 0.4 V
